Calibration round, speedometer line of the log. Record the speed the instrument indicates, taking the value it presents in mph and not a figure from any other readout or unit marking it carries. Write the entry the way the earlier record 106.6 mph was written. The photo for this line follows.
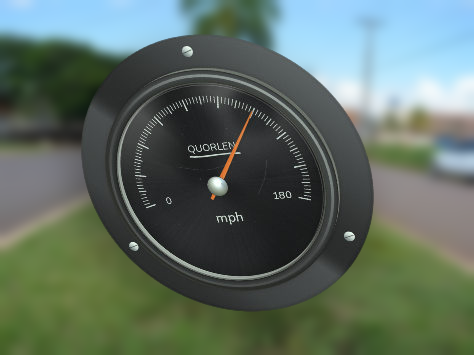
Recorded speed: 120 mph
